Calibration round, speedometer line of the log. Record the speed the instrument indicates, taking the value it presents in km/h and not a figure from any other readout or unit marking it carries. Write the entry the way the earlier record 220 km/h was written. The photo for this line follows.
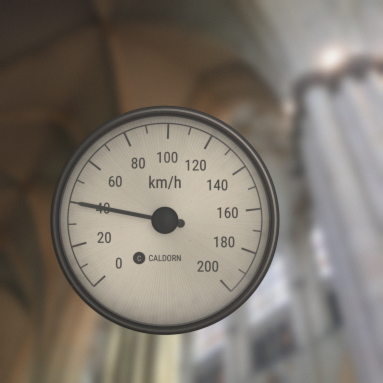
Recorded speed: 40 km/h
